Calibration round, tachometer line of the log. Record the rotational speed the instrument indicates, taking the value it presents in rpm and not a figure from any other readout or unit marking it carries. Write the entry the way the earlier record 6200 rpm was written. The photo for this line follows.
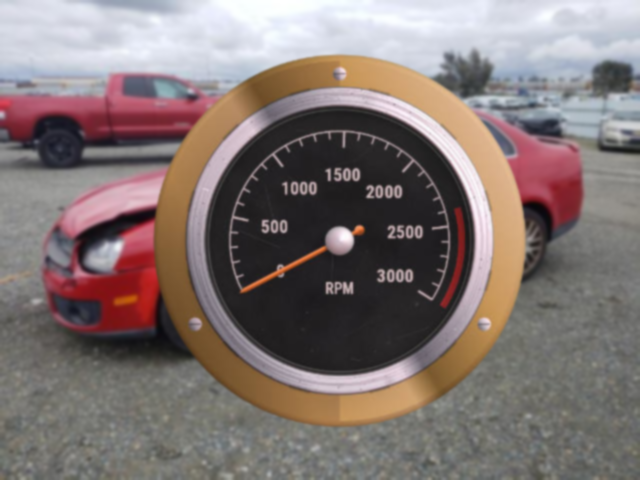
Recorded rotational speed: 0 rpm
